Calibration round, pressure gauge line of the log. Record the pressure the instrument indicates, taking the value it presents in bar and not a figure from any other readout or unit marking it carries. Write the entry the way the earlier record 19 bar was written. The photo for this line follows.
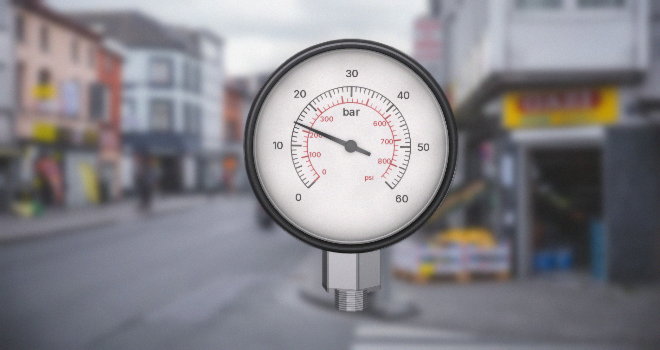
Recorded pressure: 15 bar
